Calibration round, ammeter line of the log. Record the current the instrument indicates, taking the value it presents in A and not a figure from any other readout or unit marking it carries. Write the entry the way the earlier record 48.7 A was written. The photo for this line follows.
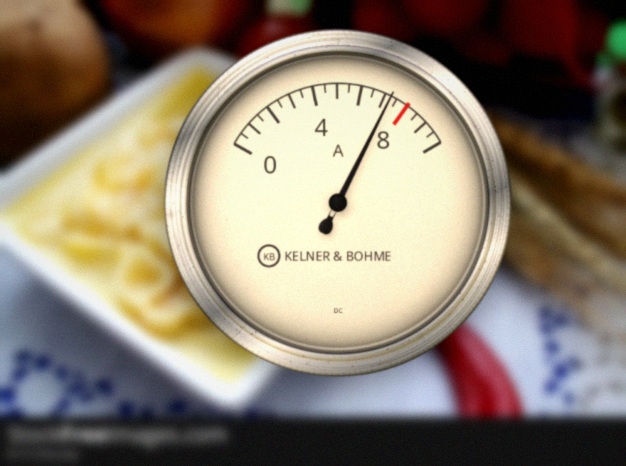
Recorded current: 7.25 A
